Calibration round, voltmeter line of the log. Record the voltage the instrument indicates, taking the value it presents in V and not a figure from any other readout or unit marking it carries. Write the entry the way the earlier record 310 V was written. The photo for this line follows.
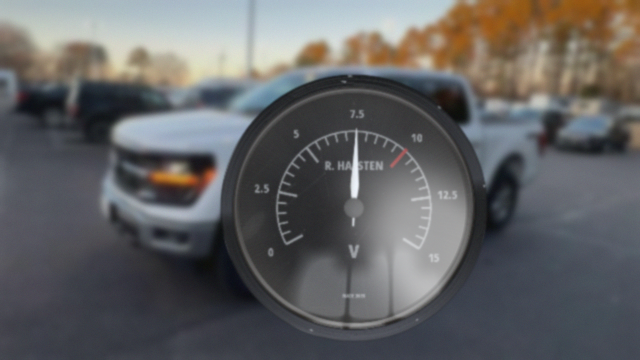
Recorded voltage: 7.5 V
